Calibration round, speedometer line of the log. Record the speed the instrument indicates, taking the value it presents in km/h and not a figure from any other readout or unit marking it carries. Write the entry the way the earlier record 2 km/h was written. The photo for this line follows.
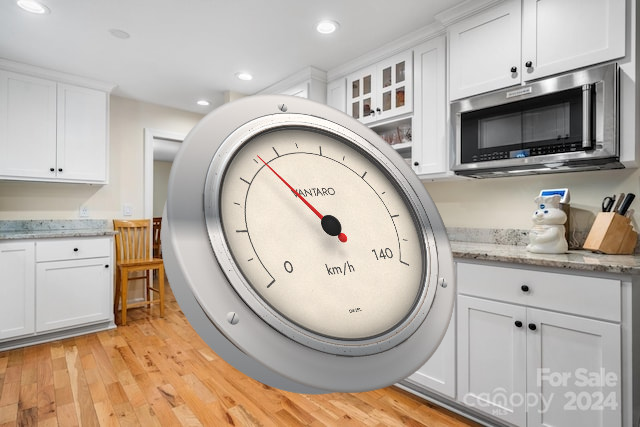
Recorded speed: 50 km/h
